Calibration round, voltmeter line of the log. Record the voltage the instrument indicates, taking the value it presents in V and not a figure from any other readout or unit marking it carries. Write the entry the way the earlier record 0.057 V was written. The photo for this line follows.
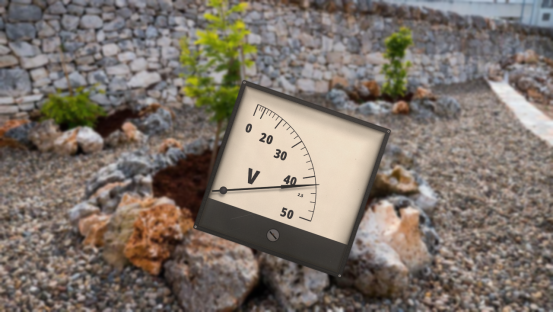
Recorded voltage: 42 V
